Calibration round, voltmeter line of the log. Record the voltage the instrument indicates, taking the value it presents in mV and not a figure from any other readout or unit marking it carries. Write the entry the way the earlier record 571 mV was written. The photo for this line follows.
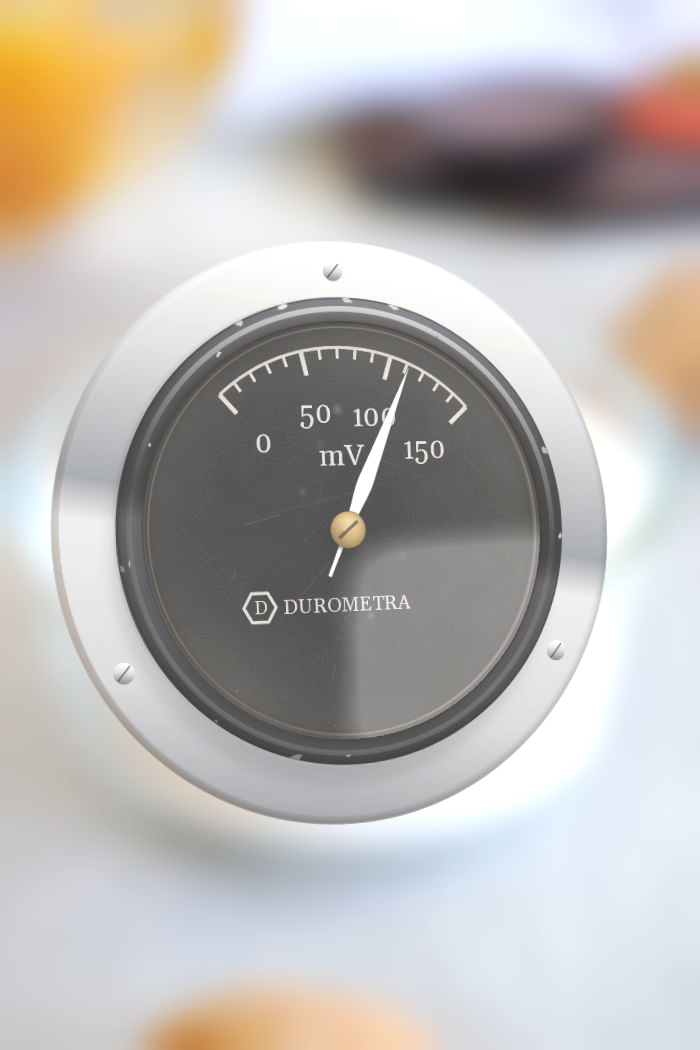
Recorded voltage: 110 mV
